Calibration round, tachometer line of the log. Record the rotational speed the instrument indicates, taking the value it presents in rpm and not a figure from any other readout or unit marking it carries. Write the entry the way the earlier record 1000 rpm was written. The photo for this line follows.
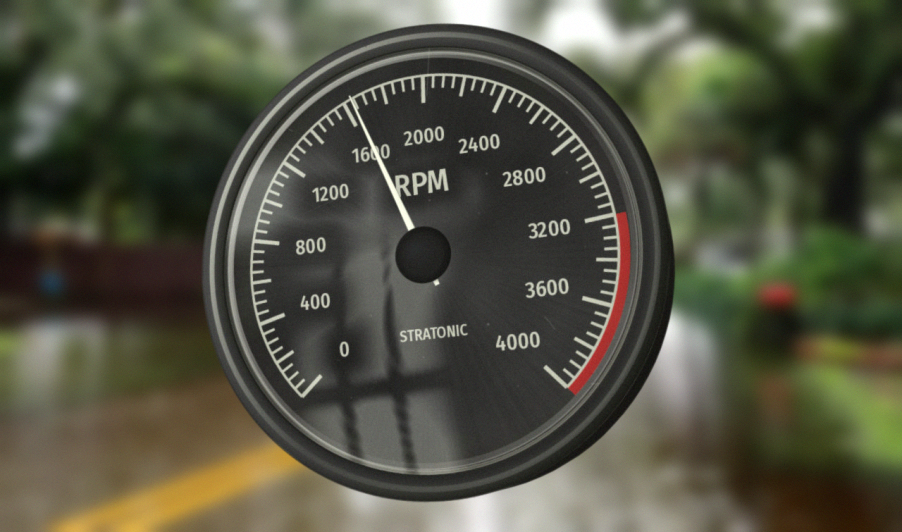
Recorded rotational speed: 1650 rpm
